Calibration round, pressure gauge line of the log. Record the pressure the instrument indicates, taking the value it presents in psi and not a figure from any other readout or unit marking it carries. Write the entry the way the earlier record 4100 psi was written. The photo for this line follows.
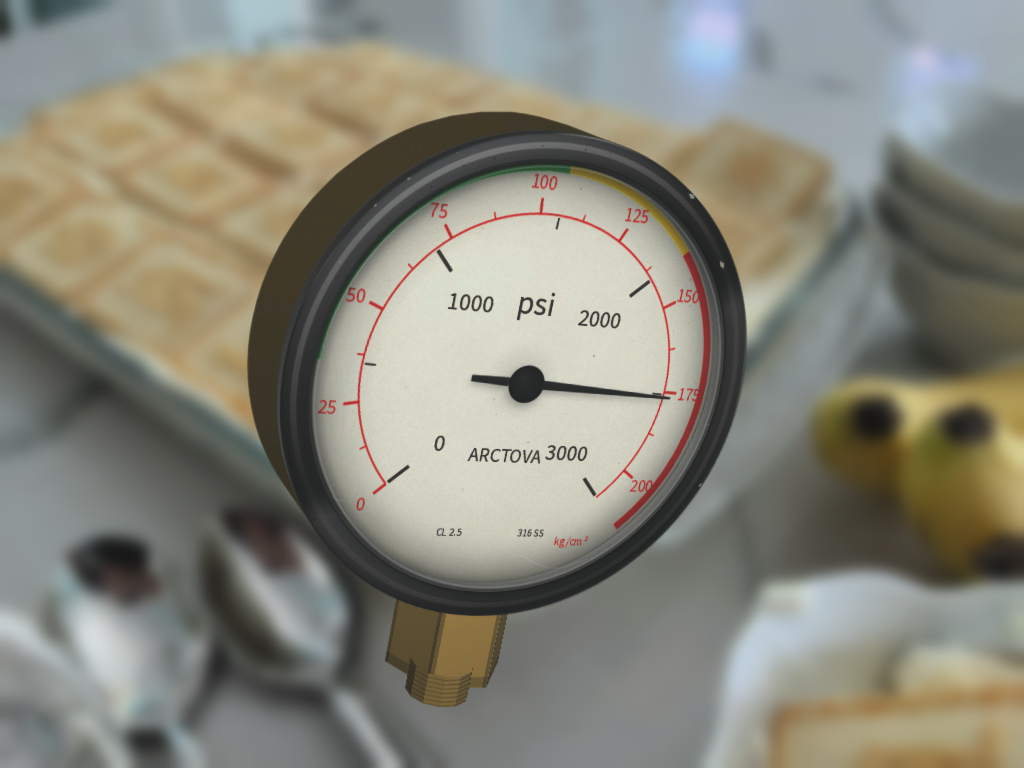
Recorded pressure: 2500 psi
